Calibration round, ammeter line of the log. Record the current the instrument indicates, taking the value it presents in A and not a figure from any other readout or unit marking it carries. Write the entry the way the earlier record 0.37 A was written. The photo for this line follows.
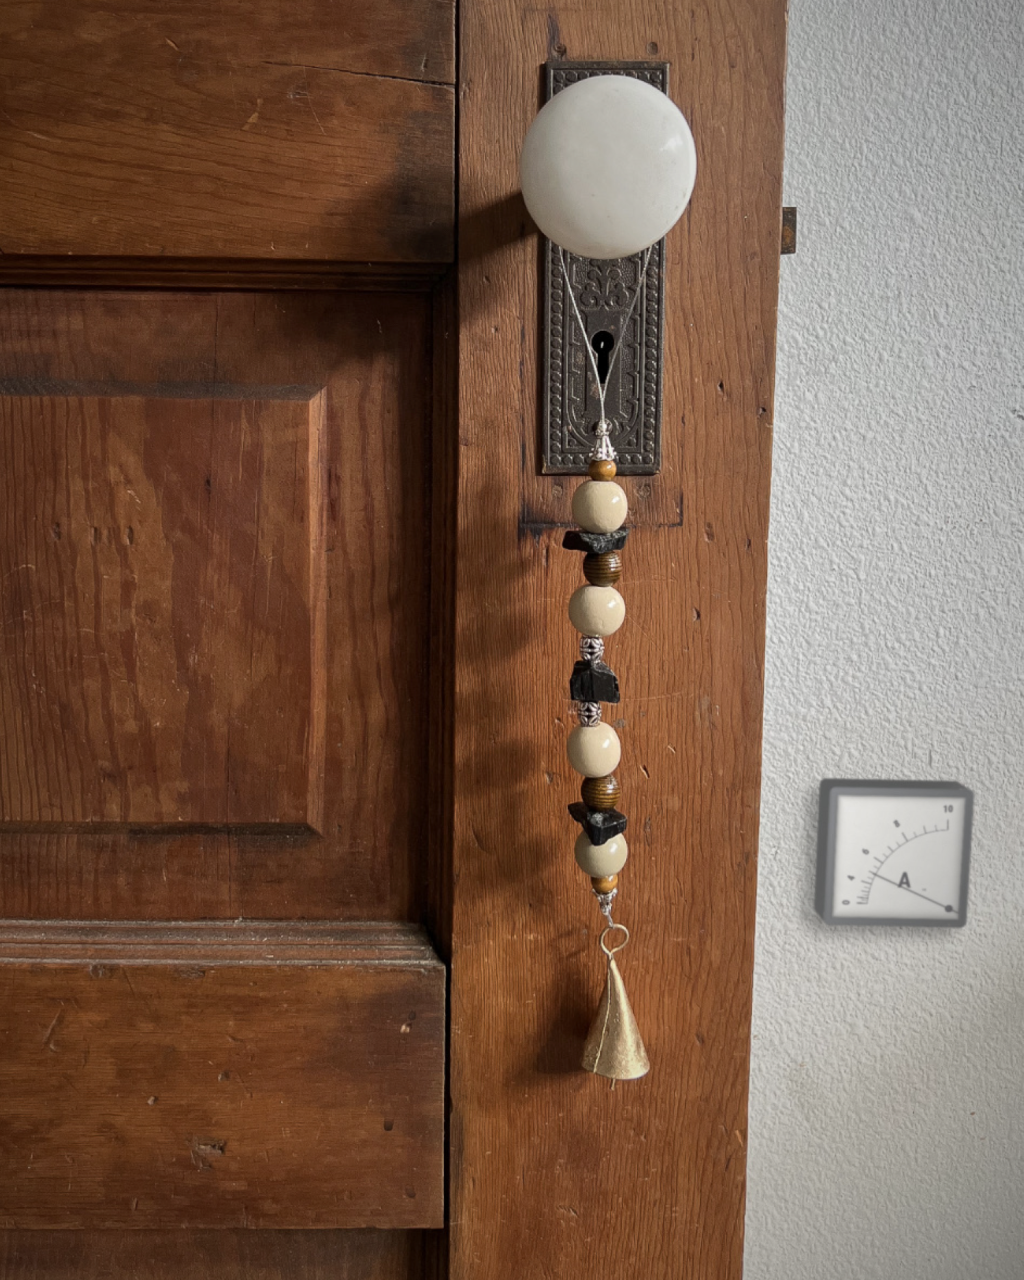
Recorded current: 5 A
